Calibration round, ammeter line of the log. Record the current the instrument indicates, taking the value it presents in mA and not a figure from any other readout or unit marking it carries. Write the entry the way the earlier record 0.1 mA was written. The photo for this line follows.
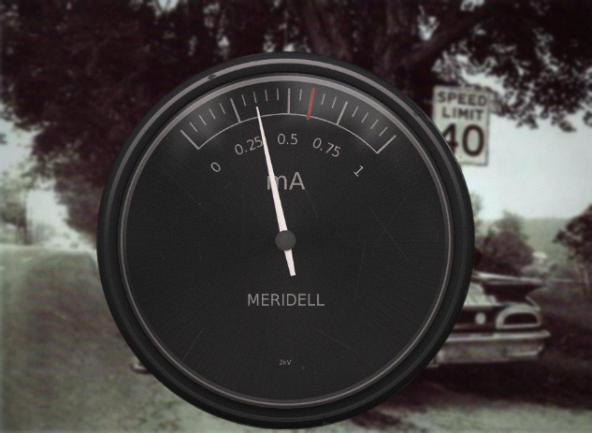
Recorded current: 0.35 mA
